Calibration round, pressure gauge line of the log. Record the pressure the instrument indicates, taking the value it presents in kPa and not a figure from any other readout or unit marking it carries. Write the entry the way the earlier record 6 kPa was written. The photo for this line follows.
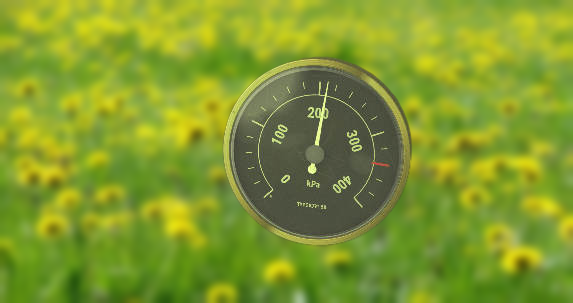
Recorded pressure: 210 kPa
